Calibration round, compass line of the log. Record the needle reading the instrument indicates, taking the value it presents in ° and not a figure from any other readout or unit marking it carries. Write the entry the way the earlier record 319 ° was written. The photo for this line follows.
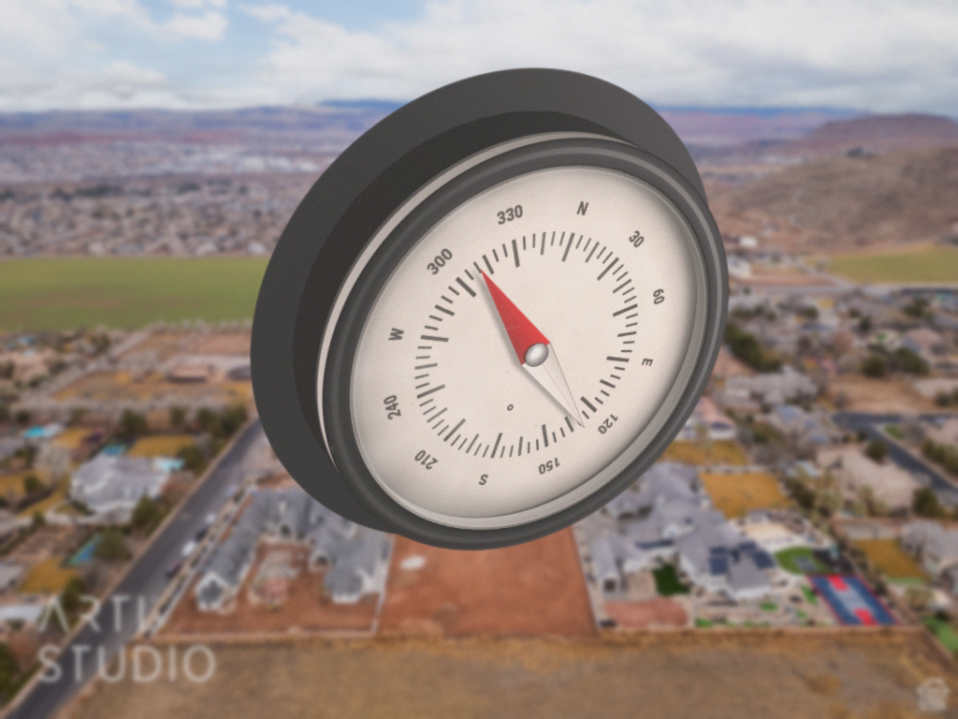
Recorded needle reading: 310 °
